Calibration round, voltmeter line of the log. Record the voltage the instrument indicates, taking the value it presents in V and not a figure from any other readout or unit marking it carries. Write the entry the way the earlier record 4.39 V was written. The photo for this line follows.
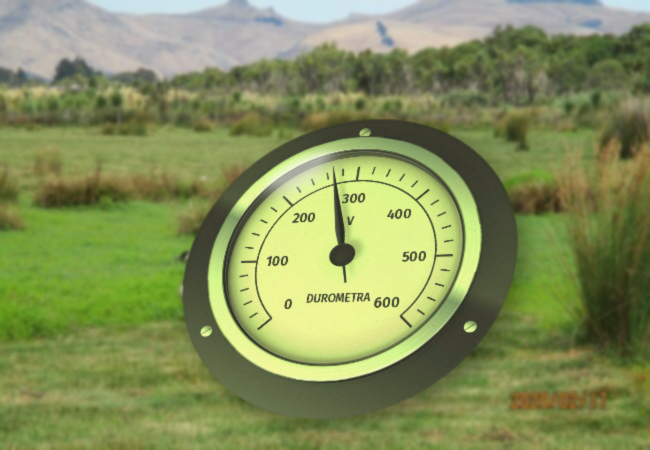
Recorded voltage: 270 V
